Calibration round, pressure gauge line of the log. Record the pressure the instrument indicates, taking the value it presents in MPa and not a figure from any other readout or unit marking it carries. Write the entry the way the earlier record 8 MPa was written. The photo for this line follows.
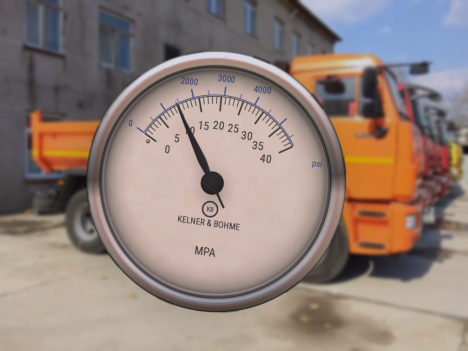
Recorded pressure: 10 MPa
